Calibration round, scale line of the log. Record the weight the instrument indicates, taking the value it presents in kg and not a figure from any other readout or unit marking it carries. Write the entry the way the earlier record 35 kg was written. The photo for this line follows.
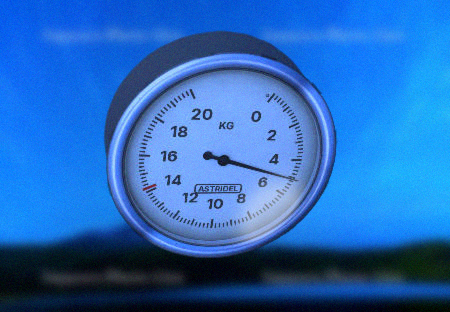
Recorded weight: 5 kg
